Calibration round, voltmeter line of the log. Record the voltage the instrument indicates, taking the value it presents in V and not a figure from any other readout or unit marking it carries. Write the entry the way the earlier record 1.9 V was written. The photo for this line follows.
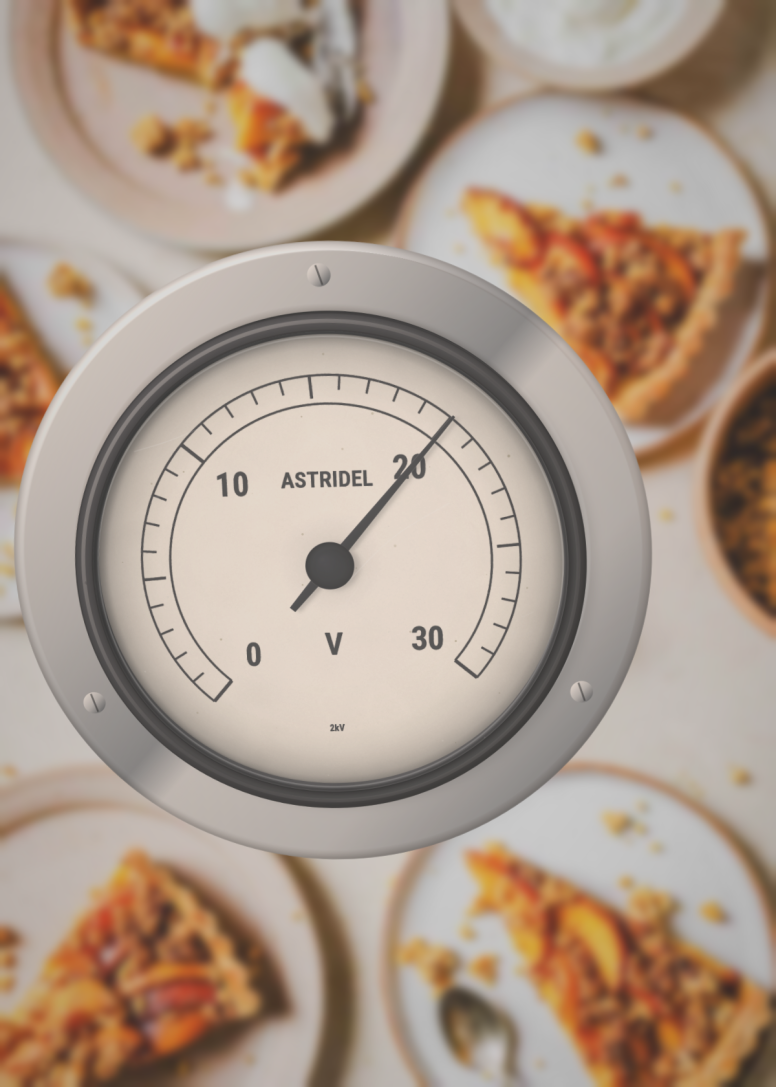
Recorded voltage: 20 V
